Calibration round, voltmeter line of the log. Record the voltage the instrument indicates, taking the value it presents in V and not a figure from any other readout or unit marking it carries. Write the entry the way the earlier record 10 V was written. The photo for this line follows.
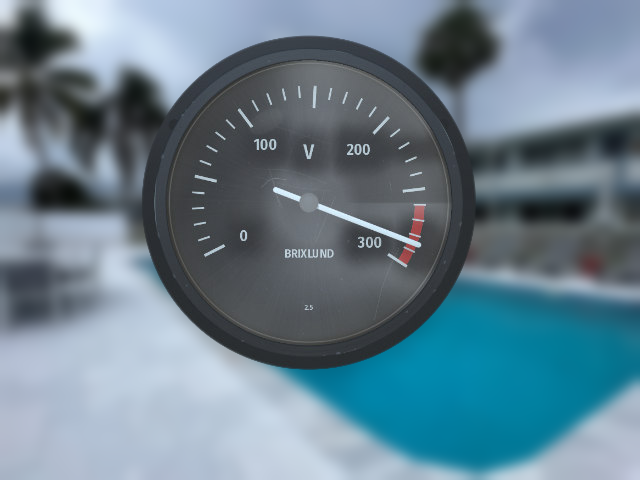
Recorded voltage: 285 V
